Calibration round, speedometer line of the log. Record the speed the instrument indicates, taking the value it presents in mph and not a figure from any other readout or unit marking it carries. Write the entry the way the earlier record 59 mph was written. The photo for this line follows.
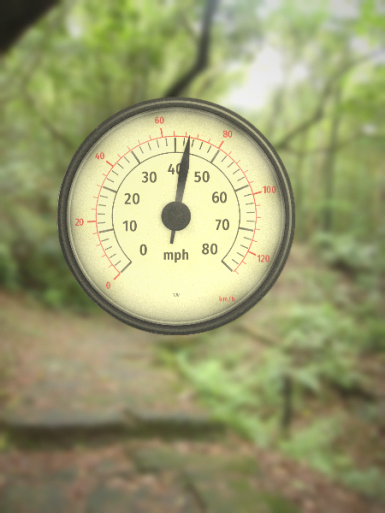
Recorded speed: 43 mph
